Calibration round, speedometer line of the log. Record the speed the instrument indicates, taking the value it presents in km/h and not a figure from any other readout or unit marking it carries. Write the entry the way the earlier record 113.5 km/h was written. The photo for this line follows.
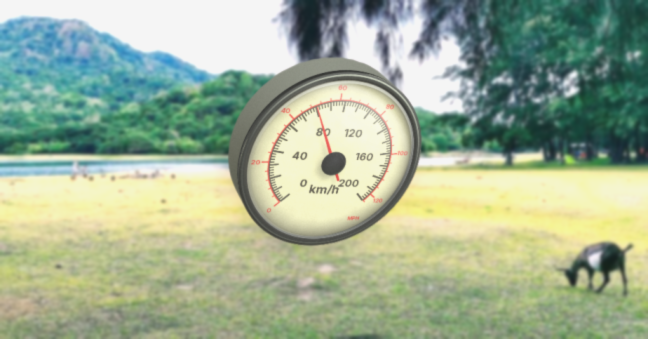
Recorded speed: 80 km/h
